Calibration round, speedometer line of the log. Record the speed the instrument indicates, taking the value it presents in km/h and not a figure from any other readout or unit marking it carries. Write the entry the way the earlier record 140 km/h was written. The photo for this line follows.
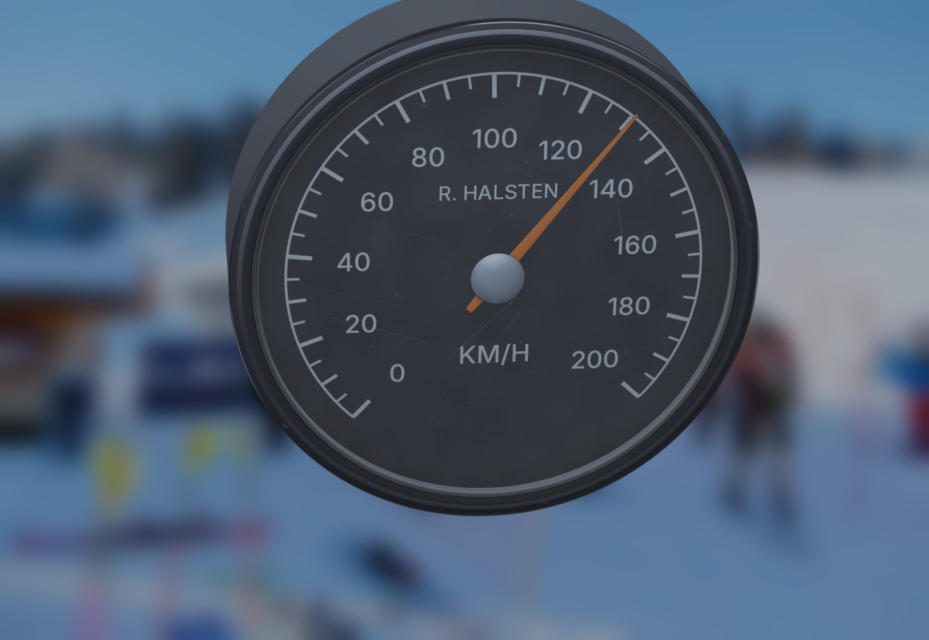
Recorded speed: 130 km/h
